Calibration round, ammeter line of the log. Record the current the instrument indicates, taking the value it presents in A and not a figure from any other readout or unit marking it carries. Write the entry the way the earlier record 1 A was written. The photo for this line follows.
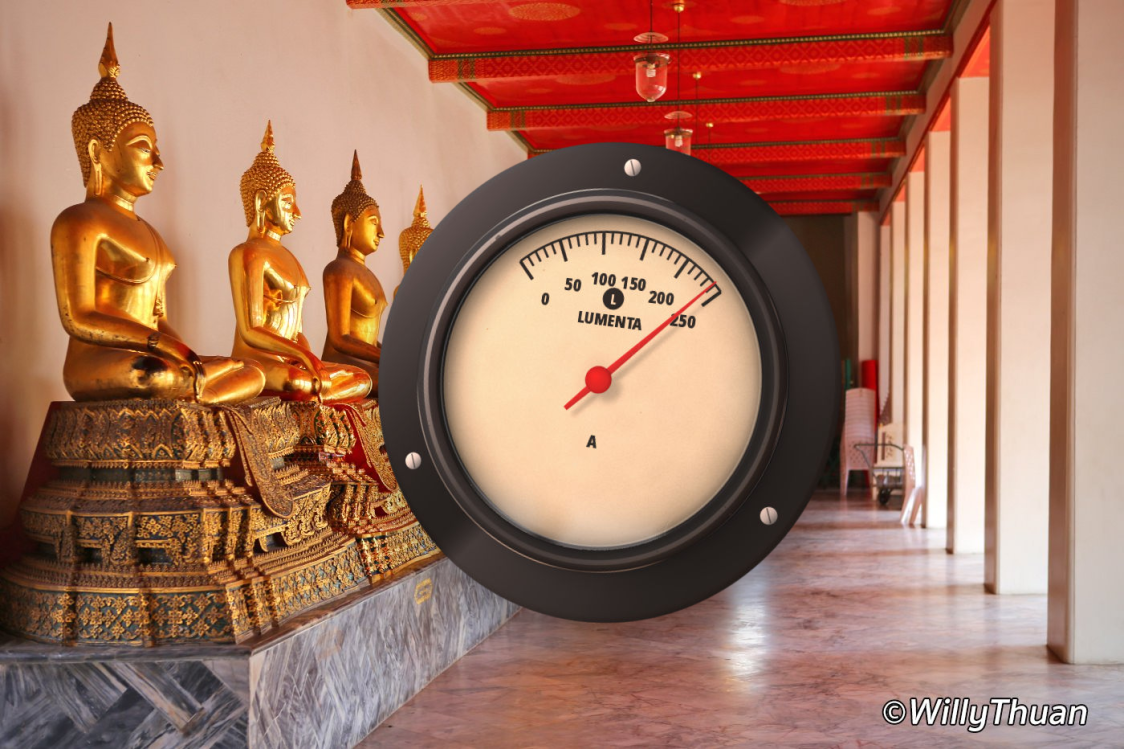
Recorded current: 240 A
